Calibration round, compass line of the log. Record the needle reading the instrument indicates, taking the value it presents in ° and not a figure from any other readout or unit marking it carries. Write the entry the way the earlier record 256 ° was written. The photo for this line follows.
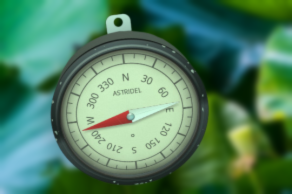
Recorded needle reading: 260 °
